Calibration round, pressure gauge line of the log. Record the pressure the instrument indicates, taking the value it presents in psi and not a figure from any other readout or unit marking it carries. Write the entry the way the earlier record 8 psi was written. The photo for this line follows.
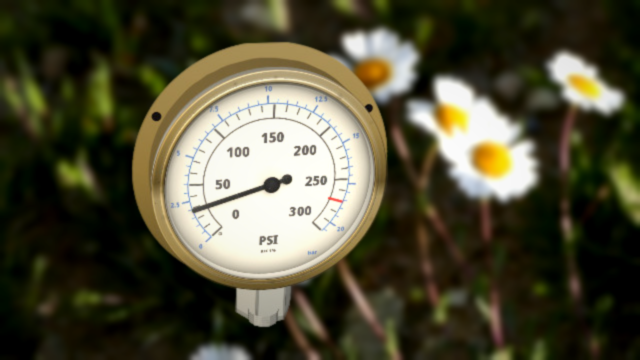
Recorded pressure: 30 psi
